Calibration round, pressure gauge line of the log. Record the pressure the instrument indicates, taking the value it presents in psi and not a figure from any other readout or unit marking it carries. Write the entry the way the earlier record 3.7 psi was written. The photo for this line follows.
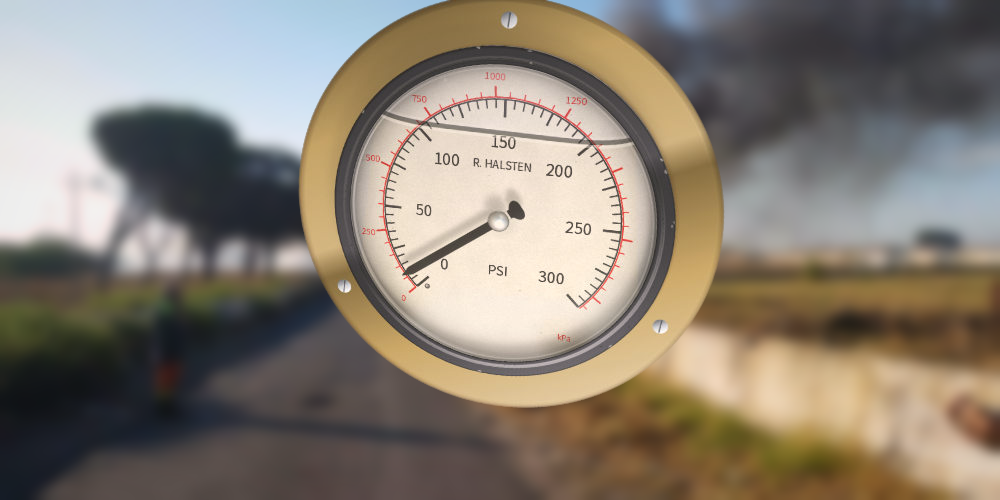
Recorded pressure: 10 psi
